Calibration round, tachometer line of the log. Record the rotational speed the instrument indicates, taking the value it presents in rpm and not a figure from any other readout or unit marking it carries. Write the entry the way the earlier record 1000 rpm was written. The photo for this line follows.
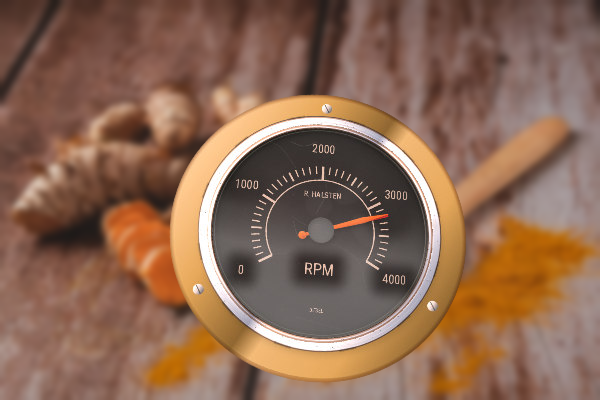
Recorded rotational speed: 3200 rpm
